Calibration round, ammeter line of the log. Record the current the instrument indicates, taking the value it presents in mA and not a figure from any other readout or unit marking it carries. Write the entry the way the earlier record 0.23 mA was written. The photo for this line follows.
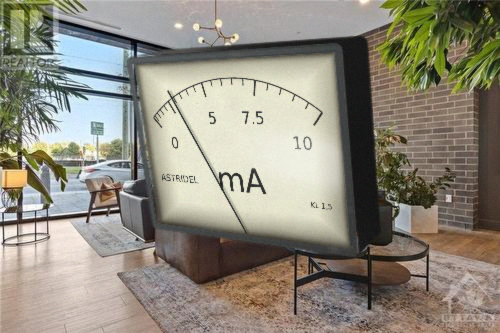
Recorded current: 3 mA
